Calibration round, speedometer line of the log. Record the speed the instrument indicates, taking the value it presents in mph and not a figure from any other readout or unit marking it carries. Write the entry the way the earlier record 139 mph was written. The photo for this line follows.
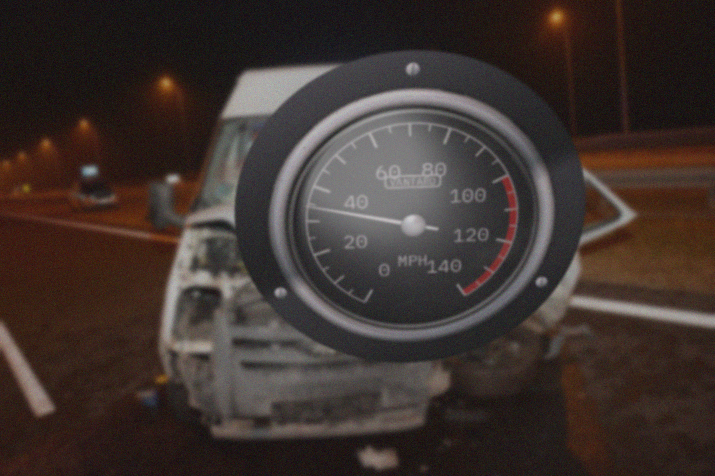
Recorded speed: 35 mph
